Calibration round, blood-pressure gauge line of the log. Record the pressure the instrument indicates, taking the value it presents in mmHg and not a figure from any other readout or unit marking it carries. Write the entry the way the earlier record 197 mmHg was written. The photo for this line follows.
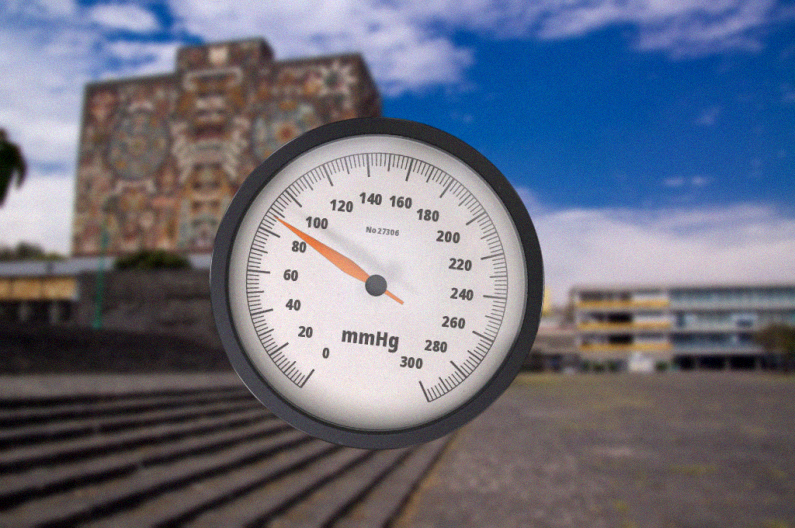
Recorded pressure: 88 mmHg
